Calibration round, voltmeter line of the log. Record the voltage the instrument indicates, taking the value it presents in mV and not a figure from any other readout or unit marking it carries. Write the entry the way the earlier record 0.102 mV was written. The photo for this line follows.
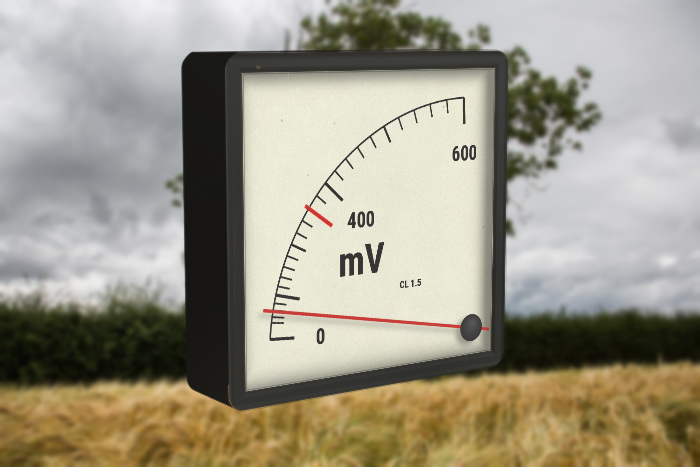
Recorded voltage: 160 mV
